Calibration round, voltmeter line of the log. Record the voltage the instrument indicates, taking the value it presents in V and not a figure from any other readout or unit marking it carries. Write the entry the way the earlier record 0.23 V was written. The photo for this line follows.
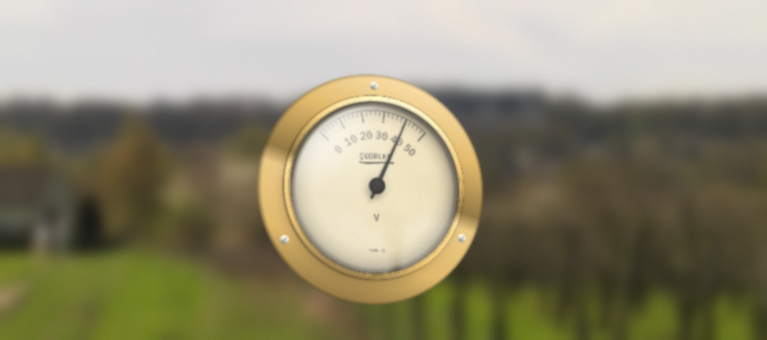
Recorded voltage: 40 V
